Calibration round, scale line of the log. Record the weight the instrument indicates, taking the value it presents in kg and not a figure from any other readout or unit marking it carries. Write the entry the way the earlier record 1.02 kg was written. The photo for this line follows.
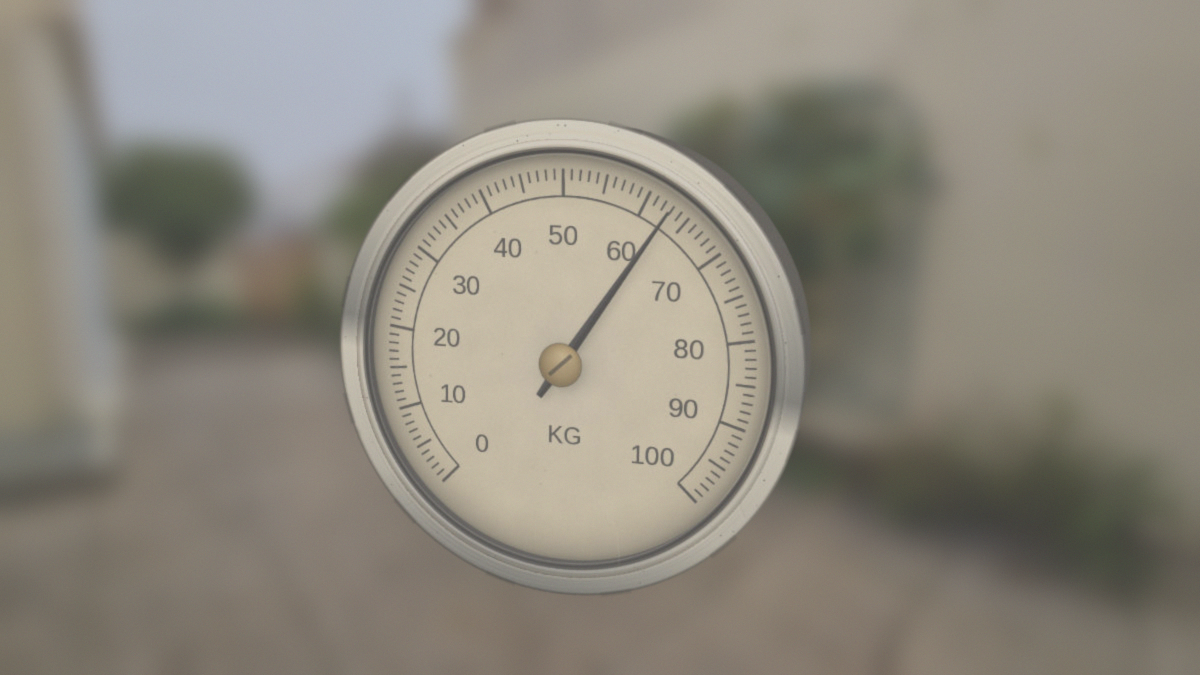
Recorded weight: 63 kg
